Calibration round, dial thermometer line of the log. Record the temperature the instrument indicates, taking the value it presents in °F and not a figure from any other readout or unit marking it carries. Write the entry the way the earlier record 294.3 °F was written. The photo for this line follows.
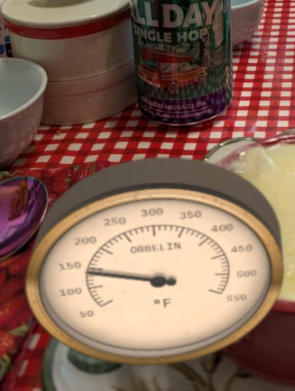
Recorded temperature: 150 °F
